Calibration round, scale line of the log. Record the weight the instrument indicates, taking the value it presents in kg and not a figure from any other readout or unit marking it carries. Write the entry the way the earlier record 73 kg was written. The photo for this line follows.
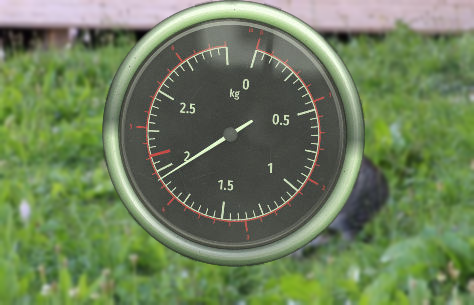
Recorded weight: 1.95 kg
